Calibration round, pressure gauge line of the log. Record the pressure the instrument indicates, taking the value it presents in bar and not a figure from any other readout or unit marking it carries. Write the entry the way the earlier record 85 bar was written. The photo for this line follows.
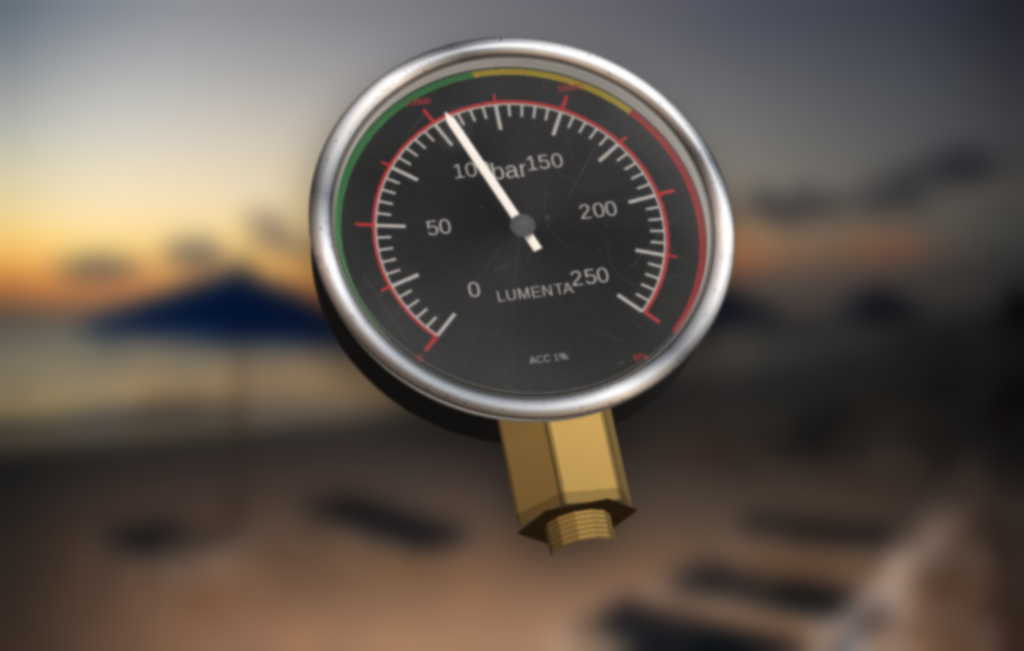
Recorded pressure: 105 bar
